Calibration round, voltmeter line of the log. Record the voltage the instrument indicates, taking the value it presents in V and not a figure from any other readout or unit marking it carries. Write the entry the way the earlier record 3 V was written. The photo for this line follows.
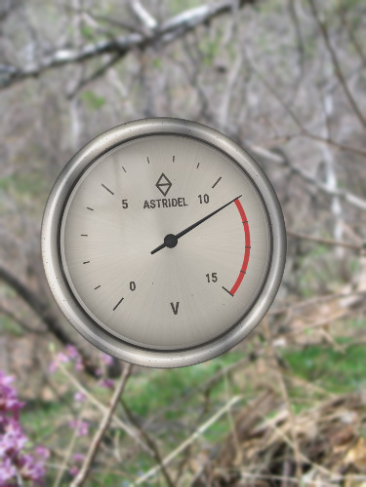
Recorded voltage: 11 V
